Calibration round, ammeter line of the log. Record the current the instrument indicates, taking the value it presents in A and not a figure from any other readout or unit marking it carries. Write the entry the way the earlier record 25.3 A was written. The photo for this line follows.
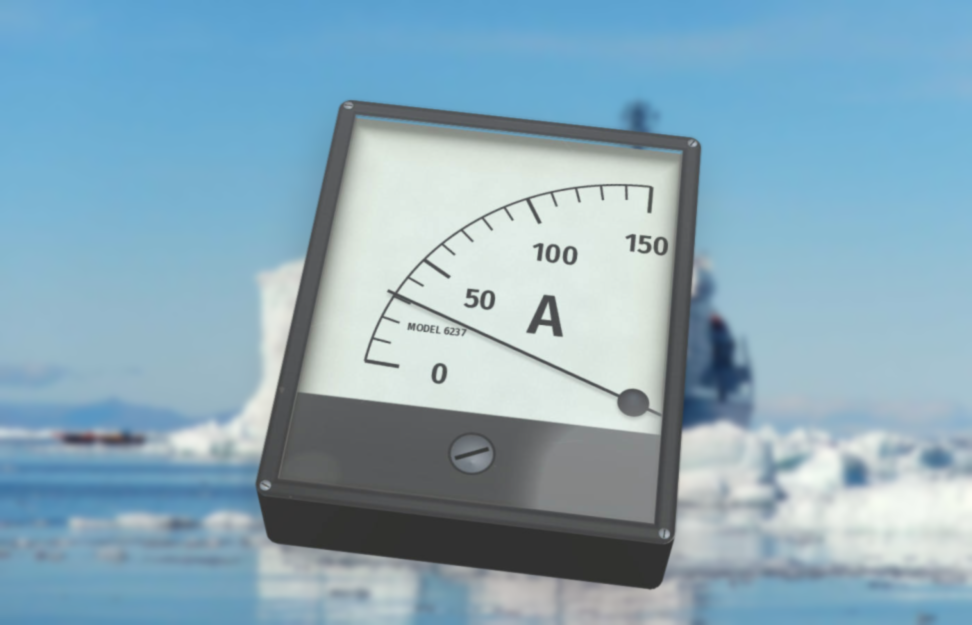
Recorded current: 30 A
